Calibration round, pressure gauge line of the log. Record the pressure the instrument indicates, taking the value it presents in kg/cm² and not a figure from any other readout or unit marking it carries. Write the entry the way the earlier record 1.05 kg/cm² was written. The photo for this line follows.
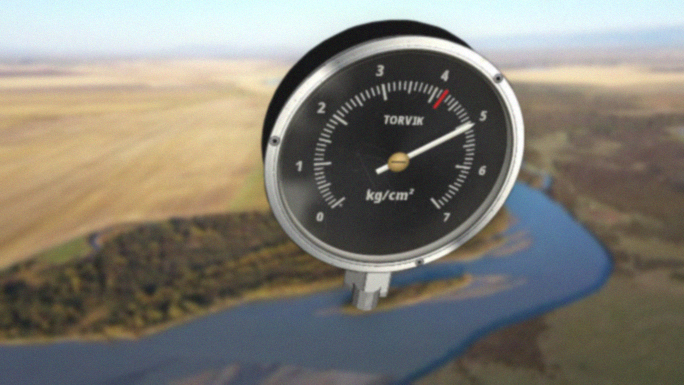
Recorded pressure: 5 kg/cm²
